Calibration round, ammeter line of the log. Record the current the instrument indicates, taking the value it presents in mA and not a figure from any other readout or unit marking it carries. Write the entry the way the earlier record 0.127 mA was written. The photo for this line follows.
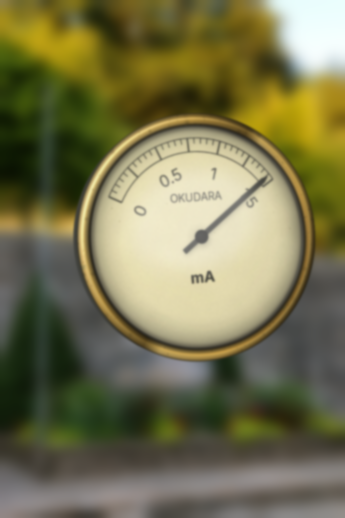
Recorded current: 1.45 mA
